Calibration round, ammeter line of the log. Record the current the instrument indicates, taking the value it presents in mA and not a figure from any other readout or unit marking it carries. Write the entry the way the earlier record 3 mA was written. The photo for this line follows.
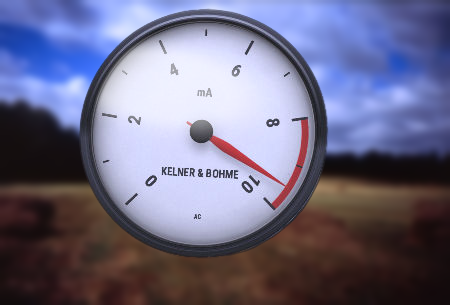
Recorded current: 9.5 mA
